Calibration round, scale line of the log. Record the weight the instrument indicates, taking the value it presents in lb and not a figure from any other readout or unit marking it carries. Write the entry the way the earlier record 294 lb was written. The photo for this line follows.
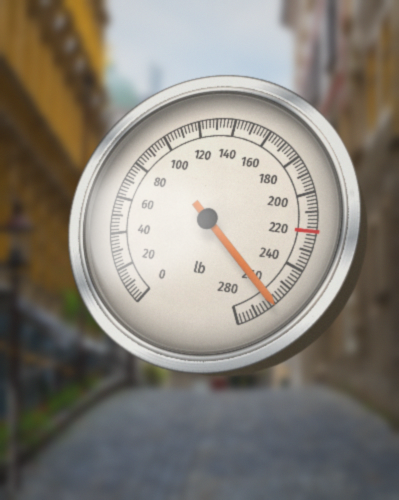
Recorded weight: 260 lb
